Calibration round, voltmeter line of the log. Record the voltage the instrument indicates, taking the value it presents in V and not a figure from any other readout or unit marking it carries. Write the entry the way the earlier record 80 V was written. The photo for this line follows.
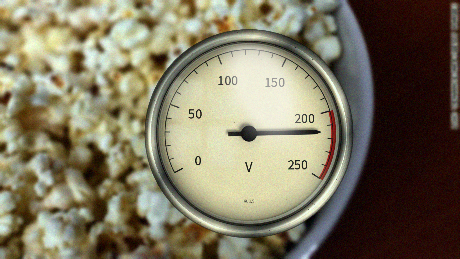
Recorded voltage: 215 V
